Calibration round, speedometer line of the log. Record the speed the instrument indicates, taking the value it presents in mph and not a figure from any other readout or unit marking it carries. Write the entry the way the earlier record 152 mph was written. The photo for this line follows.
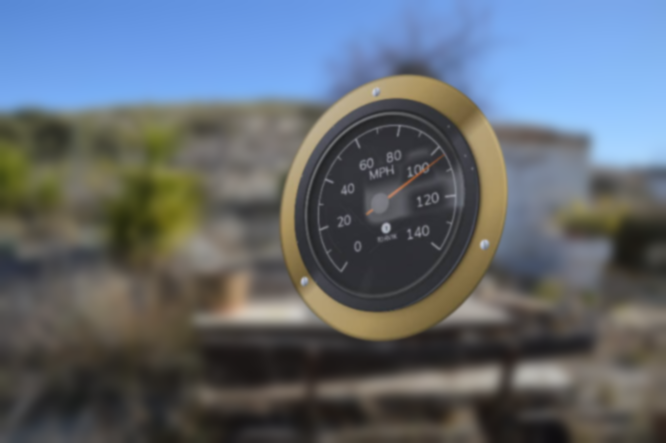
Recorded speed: 105 mph
